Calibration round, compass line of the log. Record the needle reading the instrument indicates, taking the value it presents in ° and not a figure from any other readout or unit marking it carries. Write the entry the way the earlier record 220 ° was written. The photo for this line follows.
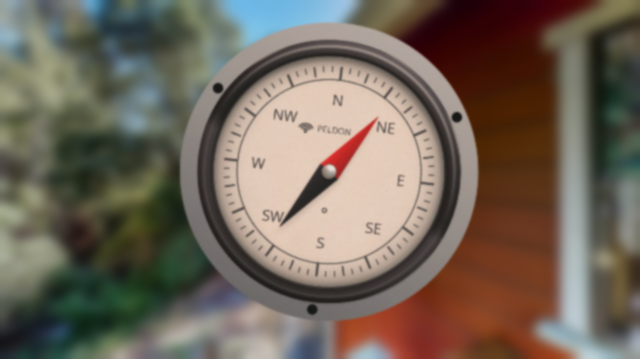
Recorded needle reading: 35 °
